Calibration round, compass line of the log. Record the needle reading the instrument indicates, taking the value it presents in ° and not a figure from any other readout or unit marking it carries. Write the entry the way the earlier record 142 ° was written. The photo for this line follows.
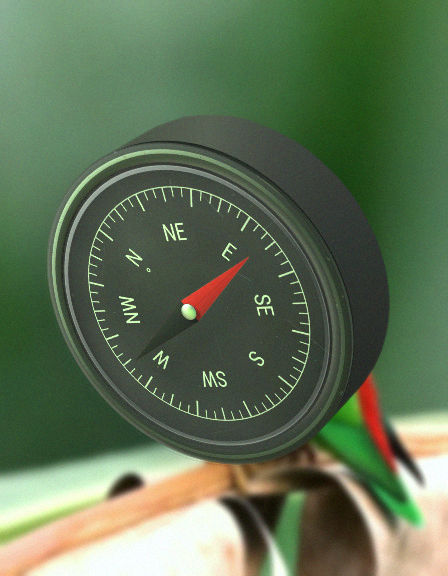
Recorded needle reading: 102.5 °
